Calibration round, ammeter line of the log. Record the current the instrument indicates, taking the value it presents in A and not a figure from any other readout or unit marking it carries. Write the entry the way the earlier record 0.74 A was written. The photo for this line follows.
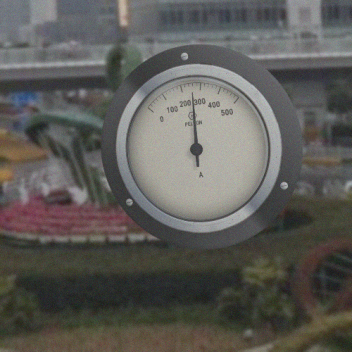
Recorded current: 260 A
